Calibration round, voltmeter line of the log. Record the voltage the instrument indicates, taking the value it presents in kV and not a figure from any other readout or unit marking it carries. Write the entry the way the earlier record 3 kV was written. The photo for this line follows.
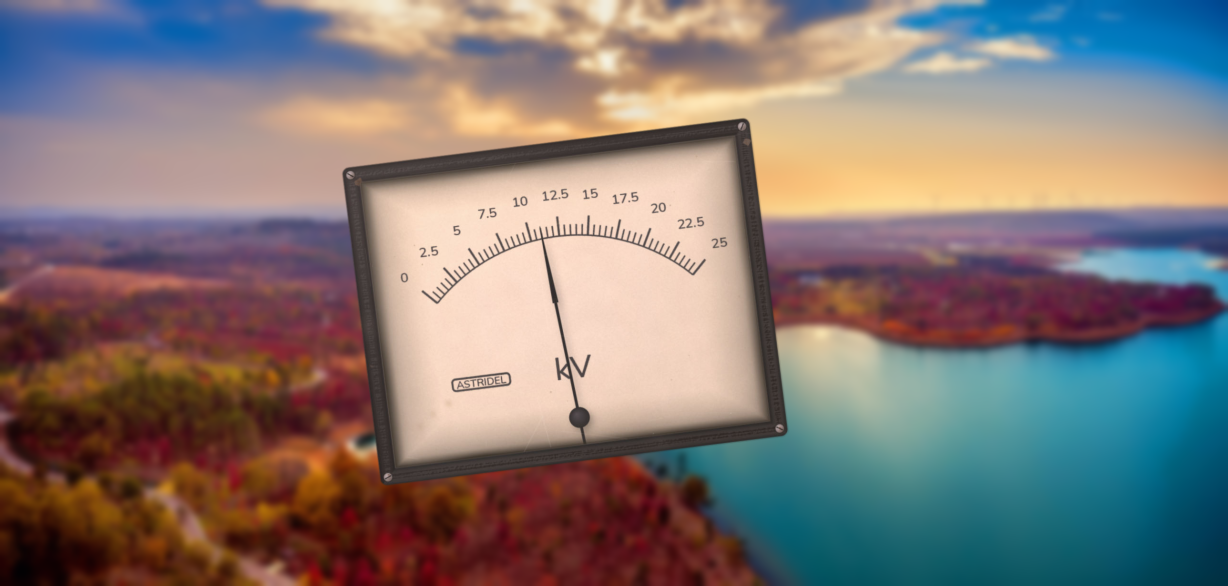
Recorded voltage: 11 kV
